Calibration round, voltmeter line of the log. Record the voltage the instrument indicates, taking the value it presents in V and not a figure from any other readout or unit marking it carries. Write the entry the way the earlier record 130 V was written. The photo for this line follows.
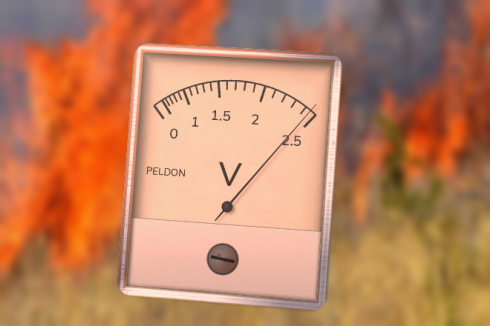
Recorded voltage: 2.45 V
